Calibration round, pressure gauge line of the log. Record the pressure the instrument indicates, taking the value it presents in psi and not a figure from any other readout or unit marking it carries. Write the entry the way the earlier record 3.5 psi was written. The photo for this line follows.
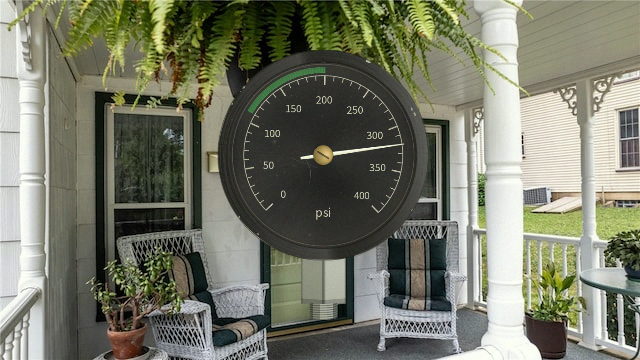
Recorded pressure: 320 psi
